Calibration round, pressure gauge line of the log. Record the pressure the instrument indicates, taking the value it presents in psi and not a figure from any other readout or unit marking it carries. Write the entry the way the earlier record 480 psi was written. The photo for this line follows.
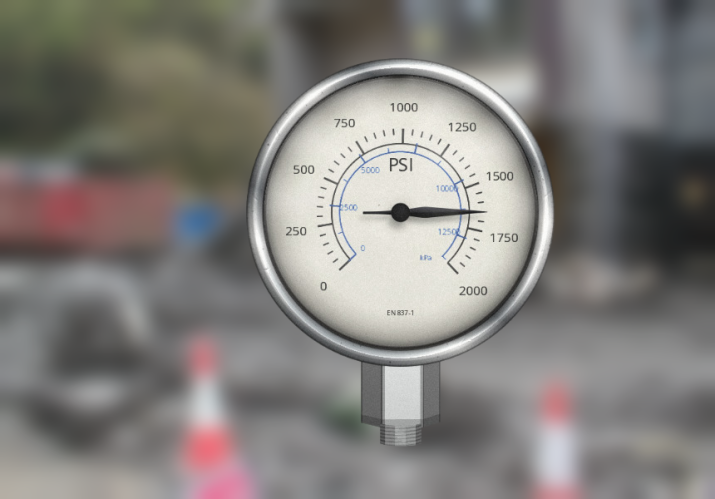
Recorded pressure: 1650 psi
